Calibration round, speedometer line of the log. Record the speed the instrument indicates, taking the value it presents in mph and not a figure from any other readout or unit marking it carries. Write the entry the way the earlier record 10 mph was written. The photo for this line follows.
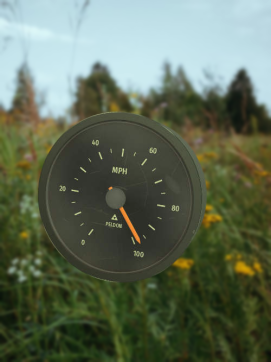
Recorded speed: 97.5 mph
